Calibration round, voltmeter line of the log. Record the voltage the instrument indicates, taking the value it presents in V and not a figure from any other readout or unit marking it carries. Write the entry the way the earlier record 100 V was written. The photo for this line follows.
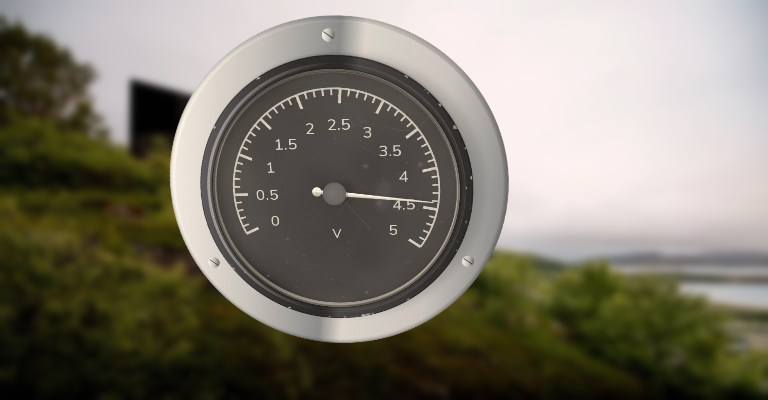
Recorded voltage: 4.4 V
